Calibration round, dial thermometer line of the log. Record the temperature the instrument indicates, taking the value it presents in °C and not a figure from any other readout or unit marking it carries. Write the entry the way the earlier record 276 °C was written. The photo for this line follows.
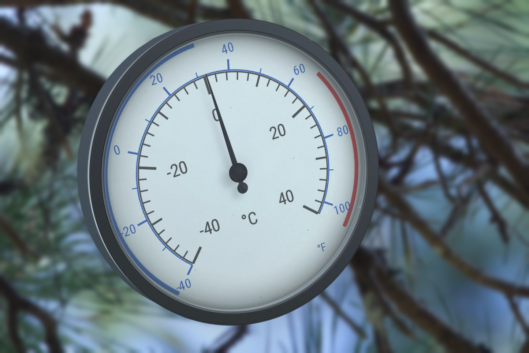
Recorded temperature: 0 °C
